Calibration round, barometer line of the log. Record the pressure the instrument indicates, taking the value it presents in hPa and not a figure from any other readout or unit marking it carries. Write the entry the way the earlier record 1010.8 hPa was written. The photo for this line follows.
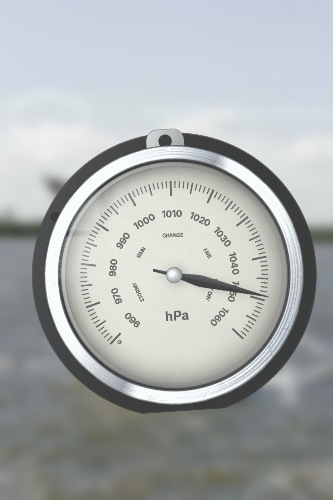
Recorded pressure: 1049 hPa
